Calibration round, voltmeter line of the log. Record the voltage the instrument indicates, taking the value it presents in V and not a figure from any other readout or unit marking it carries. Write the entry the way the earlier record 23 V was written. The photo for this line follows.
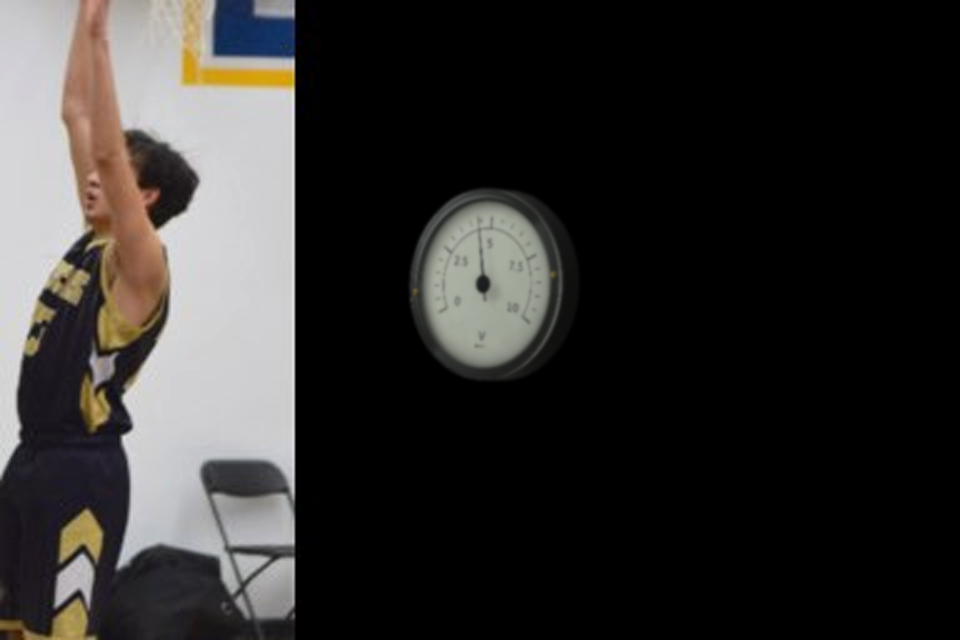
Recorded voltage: 4.5 V
